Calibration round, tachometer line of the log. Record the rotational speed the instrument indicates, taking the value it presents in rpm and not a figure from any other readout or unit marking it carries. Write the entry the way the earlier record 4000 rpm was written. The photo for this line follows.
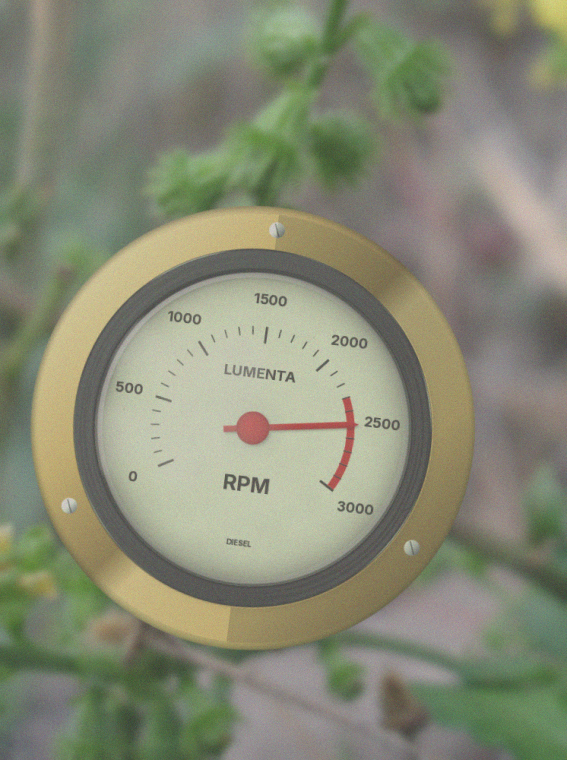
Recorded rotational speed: 2500 rpm
